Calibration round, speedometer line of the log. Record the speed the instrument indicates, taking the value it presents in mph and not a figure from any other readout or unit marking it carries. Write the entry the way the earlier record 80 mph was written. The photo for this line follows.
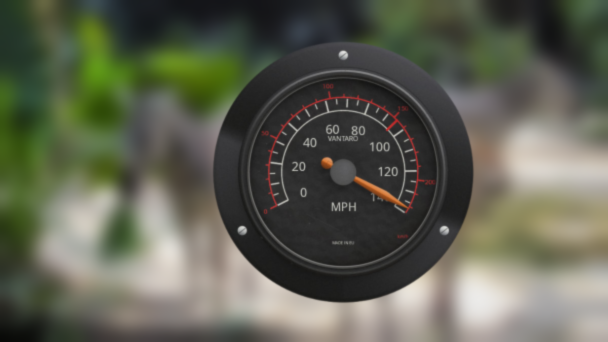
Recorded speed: 137.5 mph
